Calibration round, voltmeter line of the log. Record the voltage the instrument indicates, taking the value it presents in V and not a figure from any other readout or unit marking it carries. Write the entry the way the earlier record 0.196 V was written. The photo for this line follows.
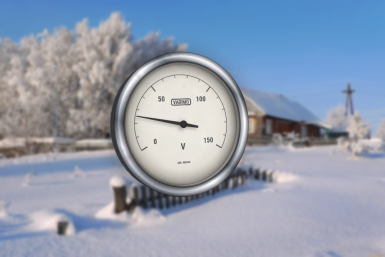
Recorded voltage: 25 V
